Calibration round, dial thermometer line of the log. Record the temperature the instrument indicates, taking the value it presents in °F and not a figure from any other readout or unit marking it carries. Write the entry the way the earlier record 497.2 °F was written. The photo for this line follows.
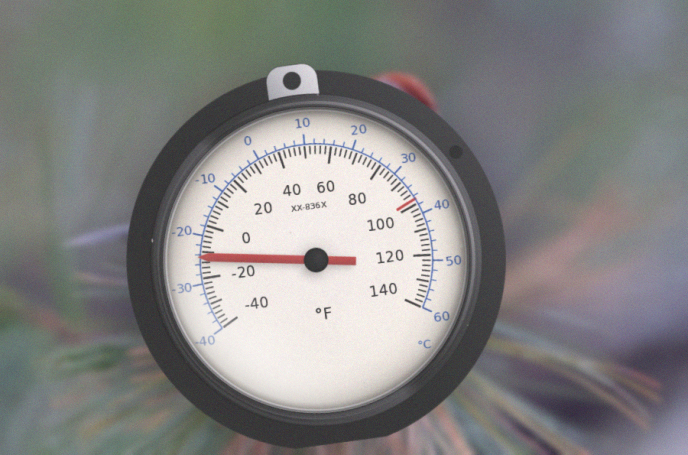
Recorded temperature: -12 °F
